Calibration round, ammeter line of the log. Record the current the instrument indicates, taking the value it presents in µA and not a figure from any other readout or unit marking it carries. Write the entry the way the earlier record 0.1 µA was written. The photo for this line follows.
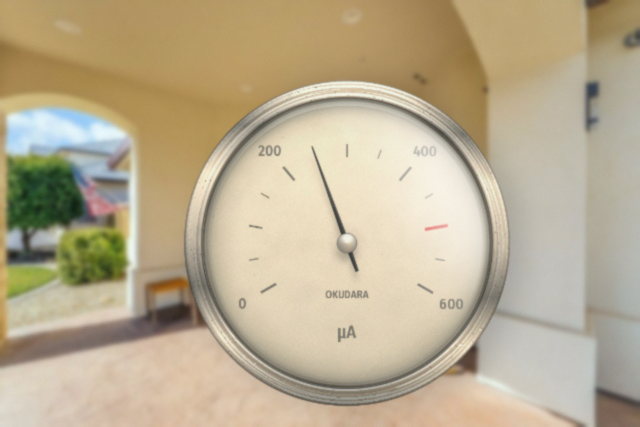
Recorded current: 250 µA
